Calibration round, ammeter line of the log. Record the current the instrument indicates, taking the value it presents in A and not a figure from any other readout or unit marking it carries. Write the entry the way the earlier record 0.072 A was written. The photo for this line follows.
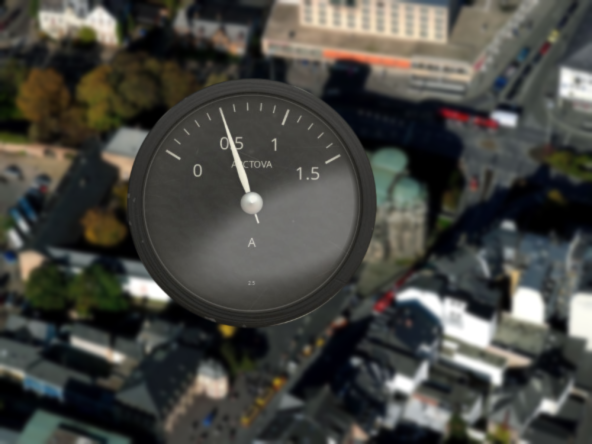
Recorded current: 0.5 A
